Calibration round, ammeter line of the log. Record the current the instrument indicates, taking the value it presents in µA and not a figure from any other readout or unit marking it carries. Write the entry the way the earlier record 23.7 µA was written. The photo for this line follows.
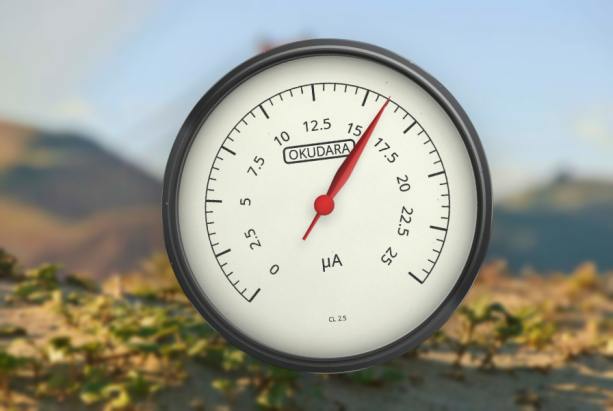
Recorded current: 16 µA
